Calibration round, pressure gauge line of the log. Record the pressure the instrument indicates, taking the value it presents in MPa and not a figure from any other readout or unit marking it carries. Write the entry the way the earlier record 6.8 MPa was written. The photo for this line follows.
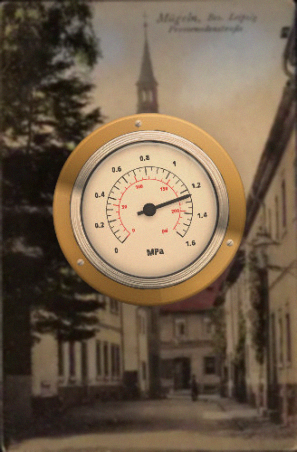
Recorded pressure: 1.25 MPa
